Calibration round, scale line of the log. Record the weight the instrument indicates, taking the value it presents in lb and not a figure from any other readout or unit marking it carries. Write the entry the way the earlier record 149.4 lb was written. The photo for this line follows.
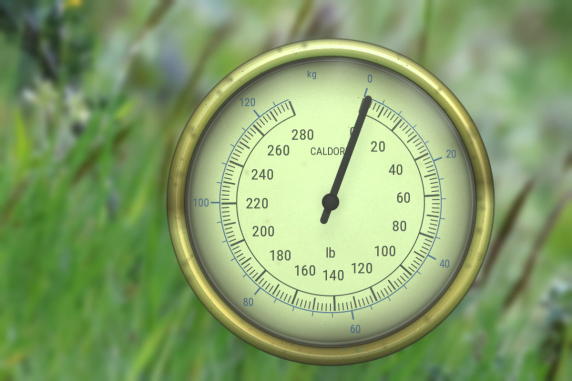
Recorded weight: 2 lb
